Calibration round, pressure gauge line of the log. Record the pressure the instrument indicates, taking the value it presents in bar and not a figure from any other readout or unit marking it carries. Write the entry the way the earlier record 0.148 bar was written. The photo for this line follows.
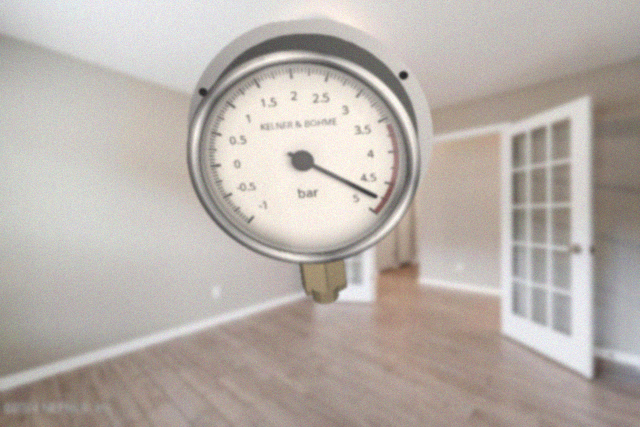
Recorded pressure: 4.75 bar
